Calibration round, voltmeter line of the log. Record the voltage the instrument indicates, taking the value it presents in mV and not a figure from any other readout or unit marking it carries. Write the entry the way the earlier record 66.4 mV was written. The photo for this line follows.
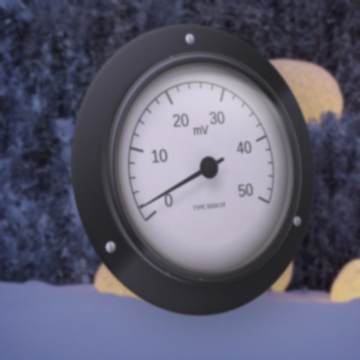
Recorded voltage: 2 mV
